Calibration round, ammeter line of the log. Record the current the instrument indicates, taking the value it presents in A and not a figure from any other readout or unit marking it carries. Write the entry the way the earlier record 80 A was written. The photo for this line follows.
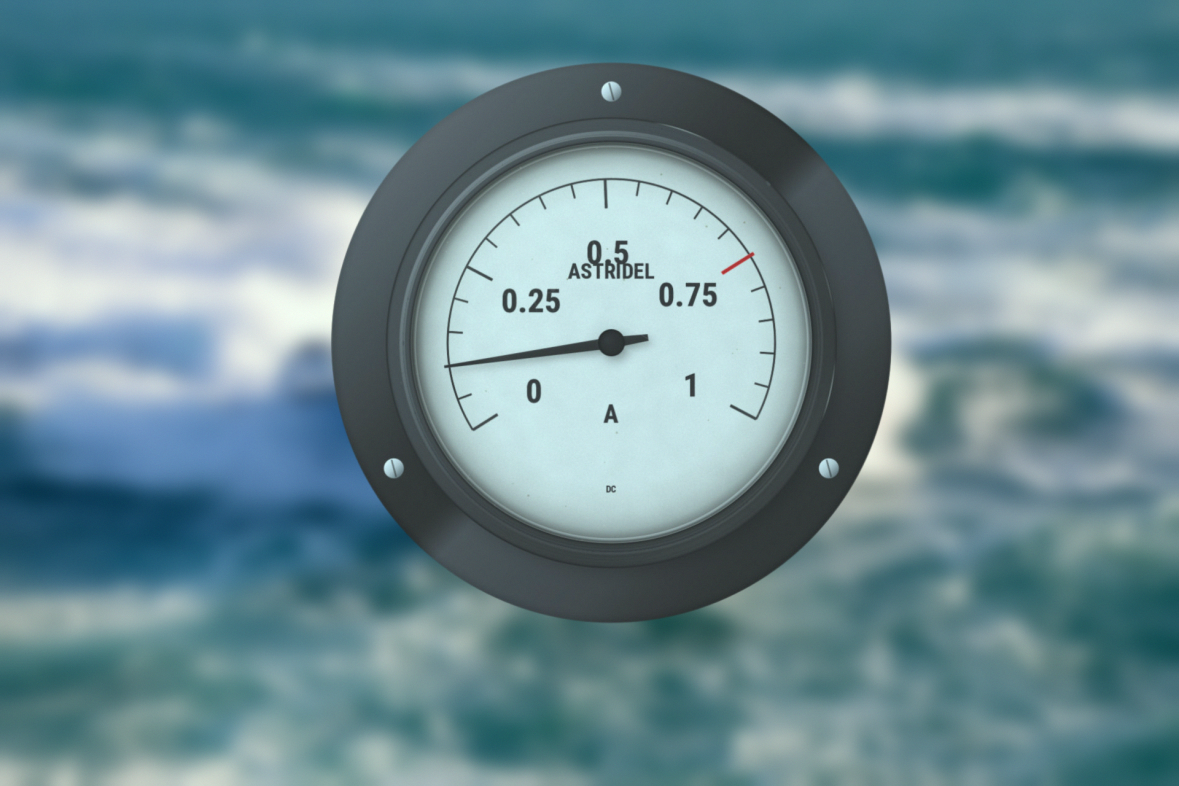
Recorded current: 0.1 A
